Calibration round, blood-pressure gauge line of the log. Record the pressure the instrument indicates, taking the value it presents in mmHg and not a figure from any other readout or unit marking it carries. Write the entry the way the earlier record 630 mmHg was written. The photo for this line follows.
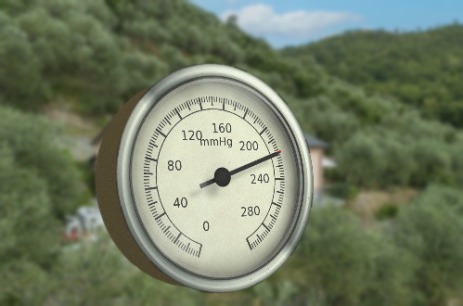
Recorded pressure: 220 mmHg
